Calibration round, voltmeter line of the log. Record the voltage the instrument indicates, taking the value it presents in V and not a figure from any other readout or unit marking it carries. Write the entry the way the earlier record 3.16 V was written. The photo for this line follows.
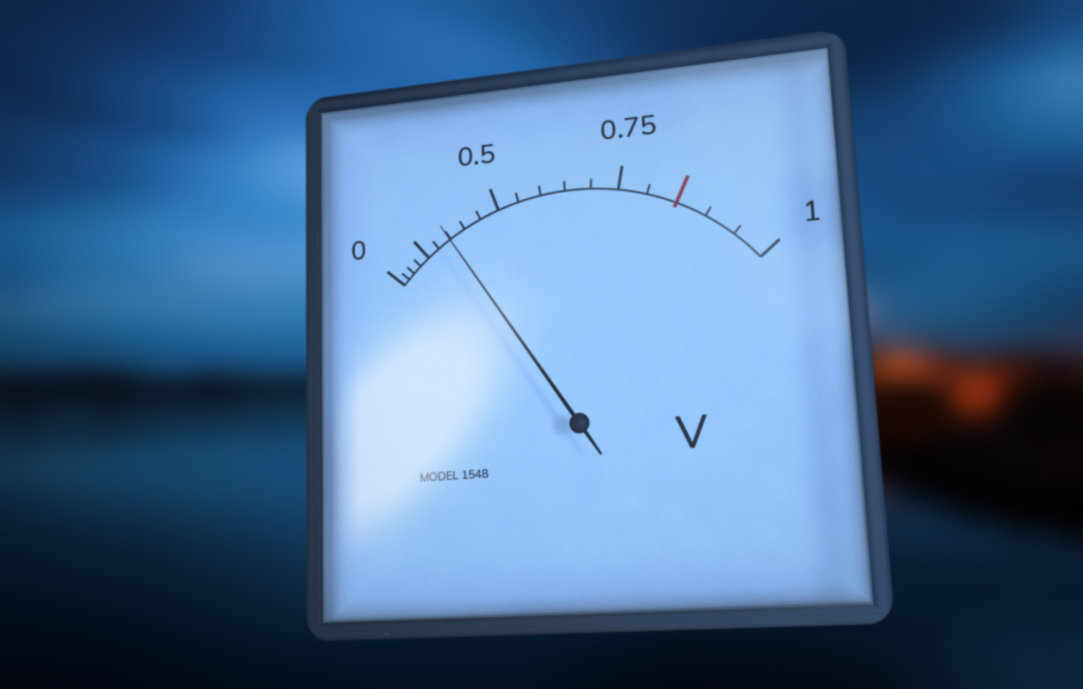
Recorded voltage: 0.35 V
